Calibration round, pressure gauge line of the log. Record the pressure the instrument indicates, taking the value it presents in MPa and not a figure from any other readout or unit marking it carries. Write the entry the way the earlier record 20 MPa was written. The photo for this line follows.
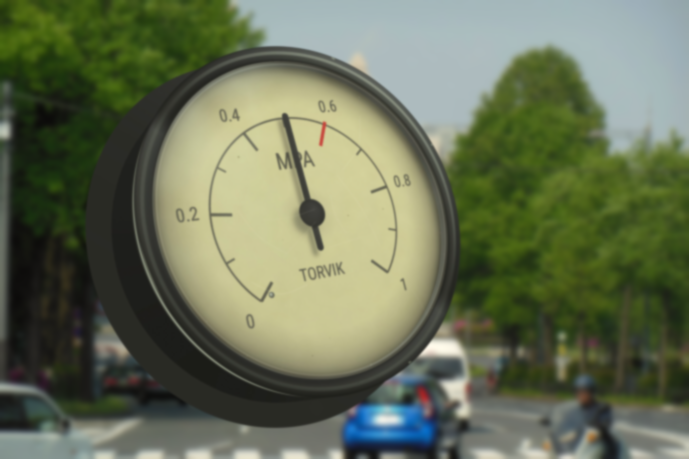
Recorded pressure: 0.5 MPa
